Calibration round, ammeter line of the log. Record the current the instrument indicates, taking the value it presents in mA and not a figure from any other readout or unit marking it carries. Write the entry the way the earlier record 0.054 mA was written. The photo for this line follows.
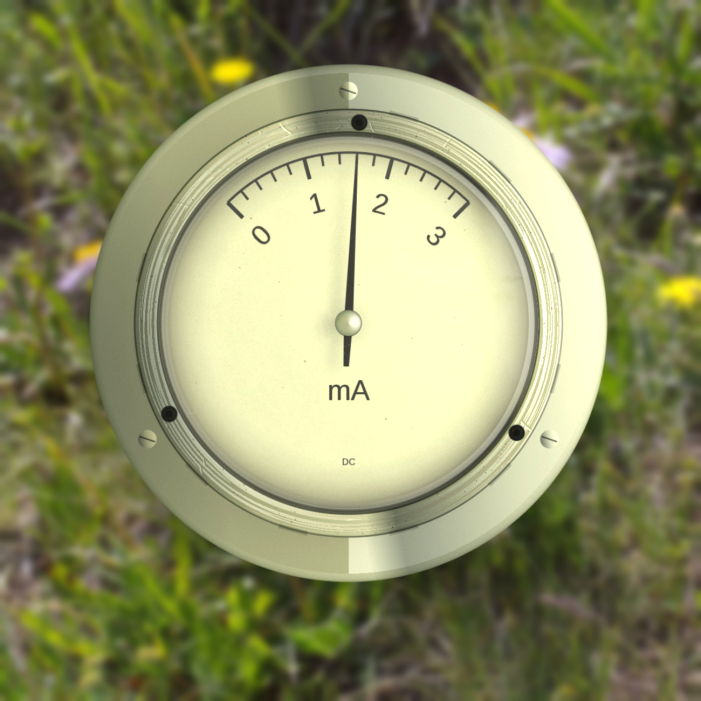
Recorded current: 1.6 mA
